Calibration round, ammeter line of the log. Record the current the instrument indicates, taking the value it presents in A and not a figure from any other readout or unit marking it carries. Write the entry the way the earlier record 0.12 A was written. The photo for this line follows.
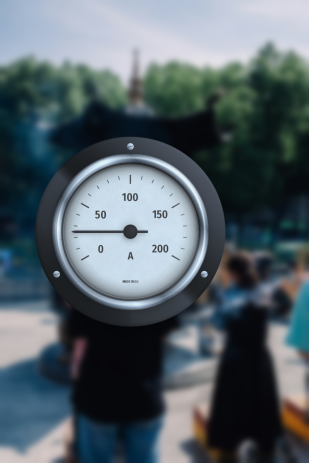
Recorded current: 25 A
